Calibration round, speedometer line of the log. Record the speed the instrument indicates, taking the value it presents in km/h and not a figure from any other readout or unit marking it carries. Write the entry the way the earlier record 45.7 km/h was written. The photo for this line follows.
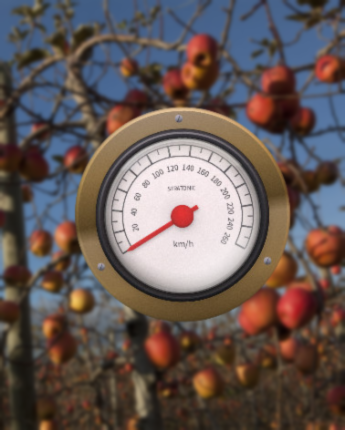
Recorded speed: 0 km/h
